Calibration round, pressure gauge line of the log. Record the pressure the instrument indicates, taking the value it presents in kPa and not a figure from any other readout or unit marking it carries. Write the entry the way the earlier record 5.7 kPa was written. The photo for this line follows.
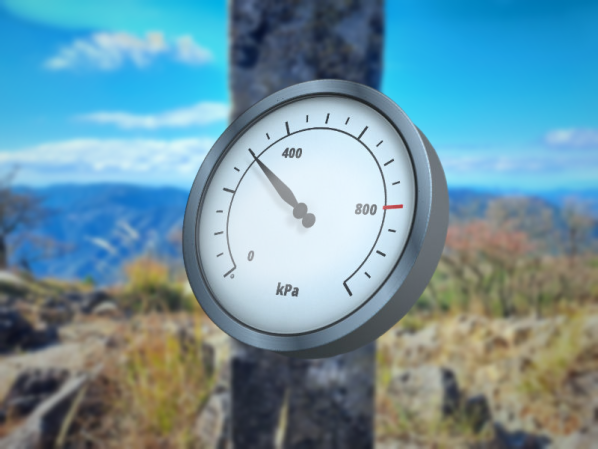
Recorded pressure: 300 kPa
